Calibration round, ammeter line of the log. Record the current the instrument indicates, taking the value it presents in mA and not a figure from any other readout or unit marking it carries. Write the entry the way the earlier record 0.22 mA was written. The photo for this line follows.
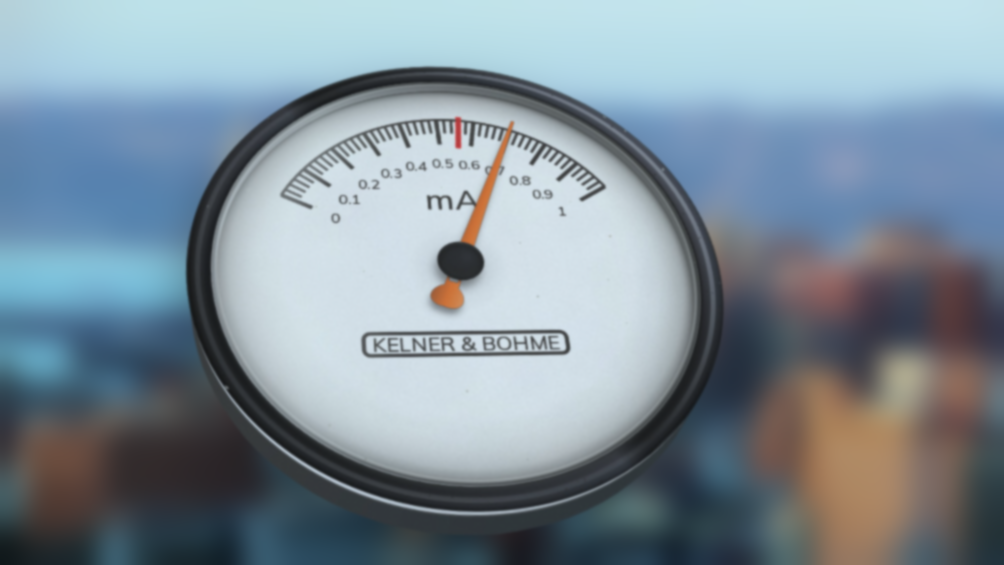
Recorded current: 0.7 mA
